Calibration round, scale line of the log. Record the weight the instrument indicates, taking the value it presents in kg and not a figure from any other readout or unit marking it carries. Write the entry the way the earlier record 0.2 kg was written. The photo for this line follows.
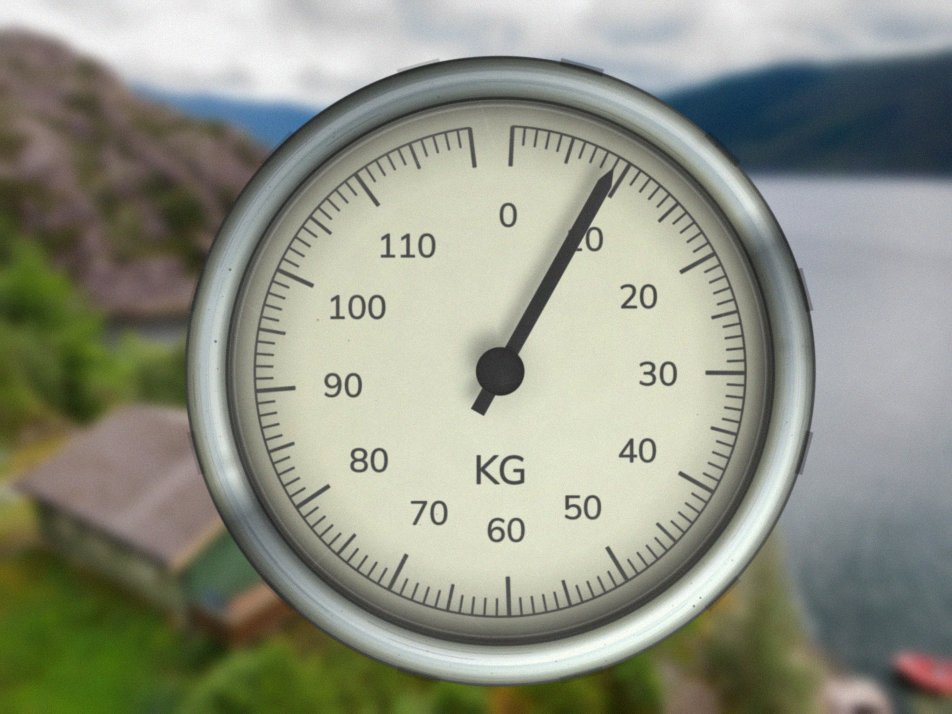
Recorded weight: 9 kg
